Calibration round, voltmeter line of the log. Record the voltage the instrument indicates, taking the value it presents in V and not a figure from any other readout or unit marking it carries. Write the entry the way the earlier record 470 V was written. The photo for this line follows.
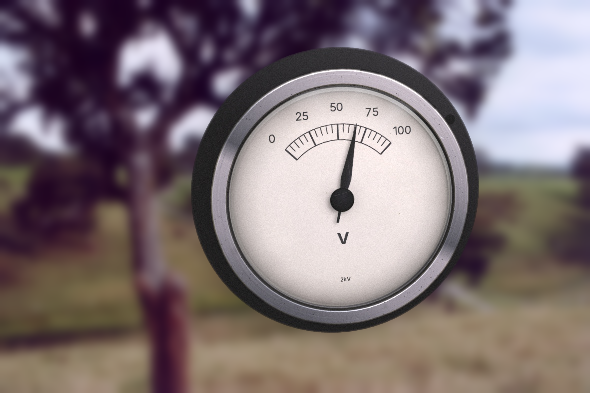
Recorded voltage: 65 V
